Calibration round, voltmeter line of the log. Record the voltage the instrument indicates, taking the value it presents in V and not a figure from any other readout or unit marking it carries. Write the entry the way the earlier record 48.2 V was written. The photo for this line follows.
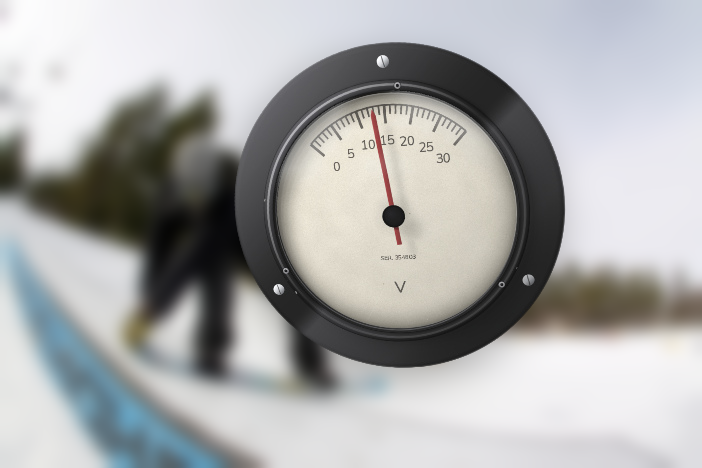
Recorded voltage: 13 V
